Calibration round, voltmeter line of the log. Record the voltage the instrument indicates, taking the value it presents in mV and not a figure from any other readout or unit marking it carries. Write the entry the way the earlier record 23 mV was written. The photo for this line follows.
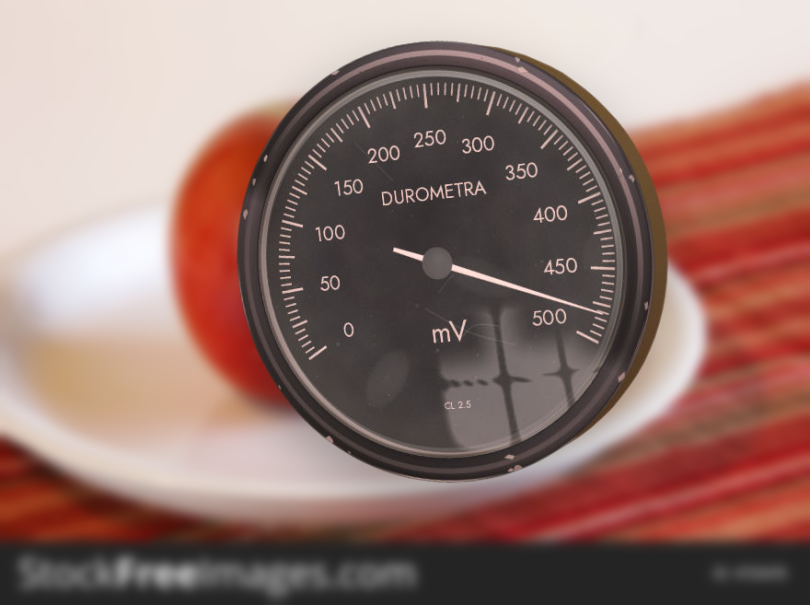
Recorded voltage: 480 mV
